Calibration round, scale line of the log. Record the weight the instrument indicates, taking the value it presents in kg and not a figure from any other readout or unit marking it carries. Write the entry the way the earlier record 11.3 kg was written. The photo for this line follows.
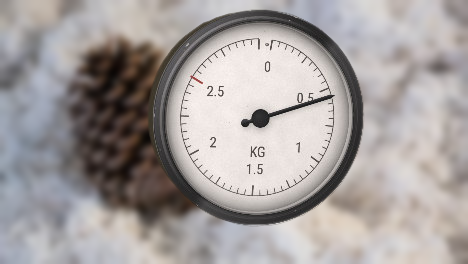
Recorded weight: 0.55 kg
